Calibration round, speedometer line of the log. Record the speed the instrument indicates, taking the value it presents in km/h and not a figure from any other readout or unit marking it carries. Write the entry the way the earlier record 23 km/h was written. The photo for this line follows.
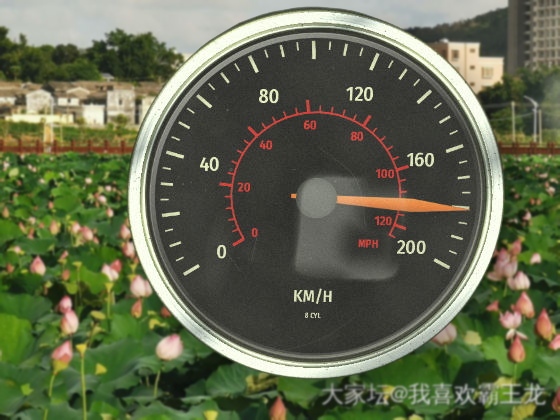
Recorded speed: 180 km/h
